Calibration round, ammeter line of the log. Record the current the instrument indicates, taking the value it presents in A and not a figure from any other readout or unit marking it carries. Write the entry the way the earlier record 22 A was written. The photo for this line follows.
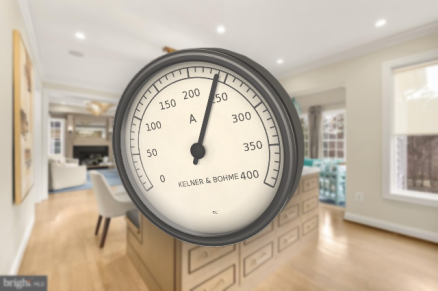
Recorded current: 240 A
